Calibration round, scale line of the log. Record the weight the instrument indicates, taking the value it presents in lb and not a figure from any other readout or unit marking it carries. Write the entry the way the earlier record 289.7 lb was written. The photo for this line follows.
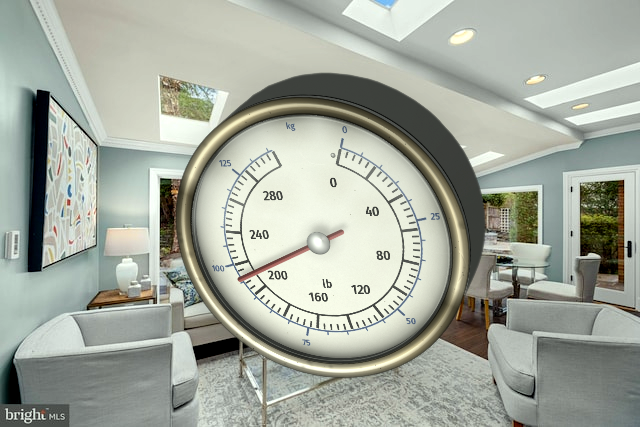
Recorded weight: 212 lb
